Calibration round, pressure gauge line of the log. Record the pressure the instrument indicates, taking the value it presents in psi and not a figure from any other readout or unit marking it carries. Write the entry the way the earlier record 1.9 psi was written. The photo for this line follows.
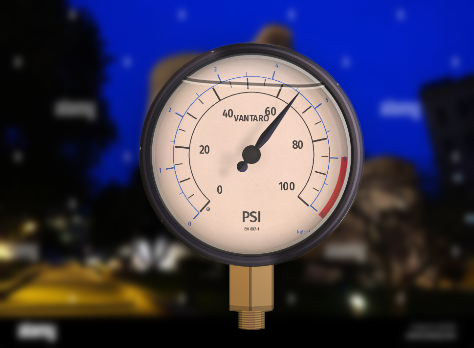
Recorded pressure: 65 psi
